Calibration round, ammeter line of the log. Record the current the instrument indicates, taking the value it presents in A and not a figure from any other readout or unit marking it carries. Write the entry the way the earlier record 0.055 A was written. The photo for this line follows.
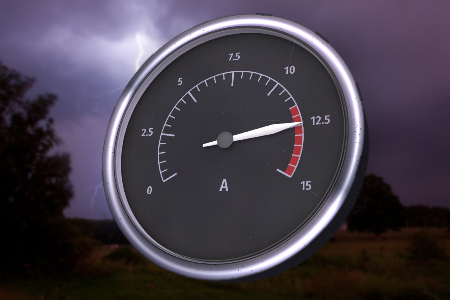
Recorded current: 12.5 A
